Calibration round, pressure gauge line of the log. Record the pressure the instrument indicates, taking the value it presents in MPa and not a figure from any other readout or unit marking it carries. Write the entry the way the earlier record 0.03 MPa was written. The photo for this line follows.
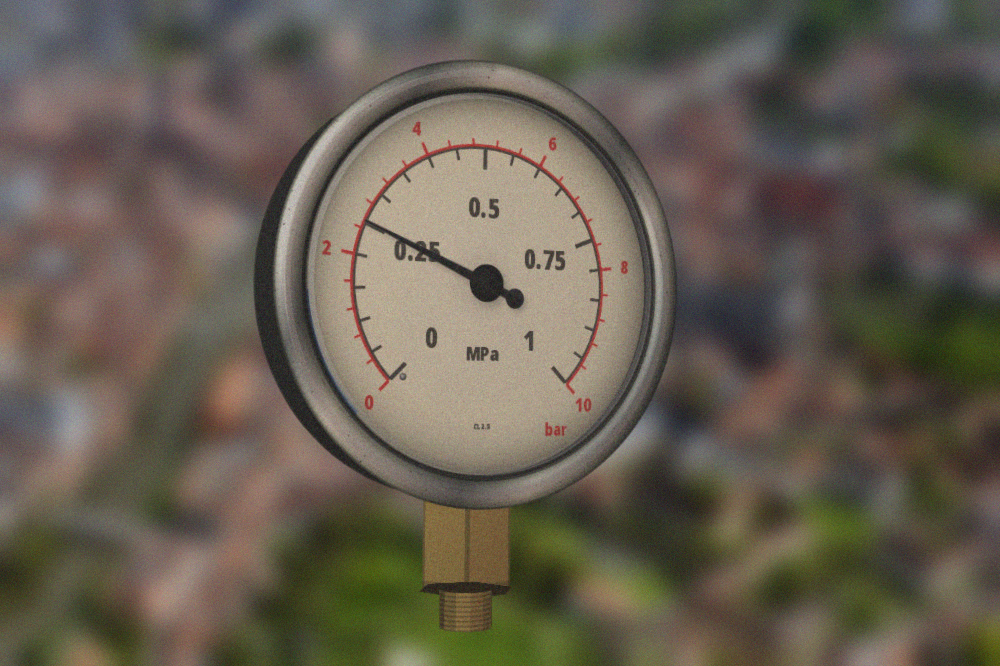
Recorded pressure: 0.25 MPa
